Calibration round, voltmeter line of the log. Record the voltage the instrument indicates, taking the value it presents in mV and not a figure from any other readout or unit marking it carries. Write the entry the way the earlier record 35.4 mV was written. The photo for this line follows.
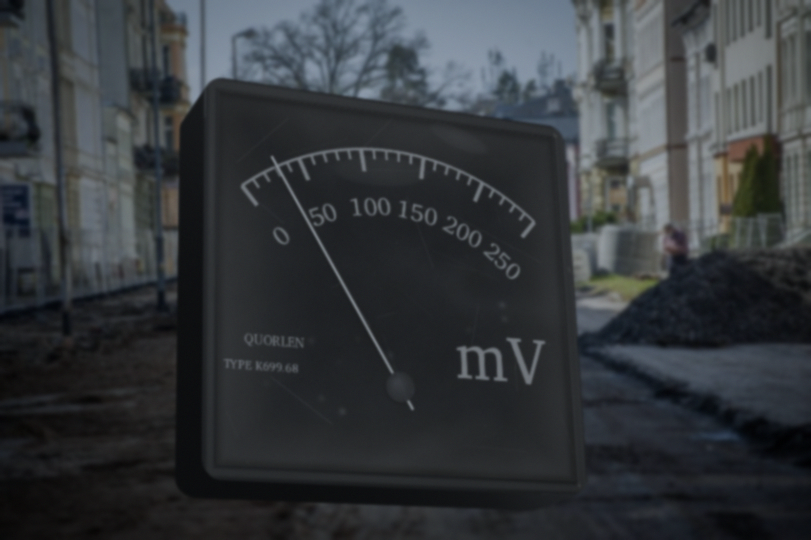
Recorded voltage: 30 mV
